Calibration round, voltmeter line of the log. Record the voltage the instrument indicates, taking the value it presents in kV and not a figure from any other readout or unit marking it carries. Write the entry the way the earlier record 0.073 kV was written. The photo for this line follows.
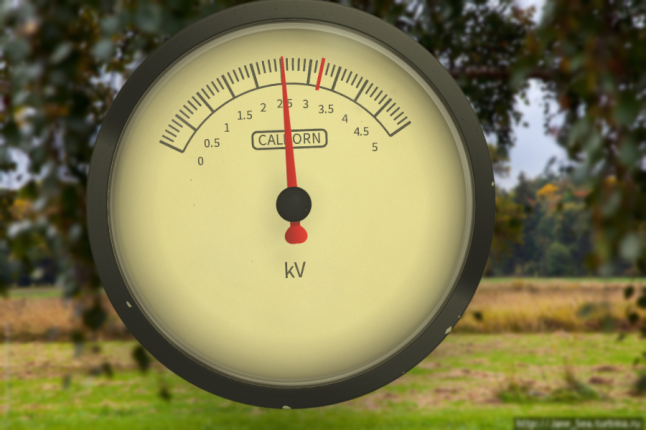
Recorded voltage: 2.5 kV
